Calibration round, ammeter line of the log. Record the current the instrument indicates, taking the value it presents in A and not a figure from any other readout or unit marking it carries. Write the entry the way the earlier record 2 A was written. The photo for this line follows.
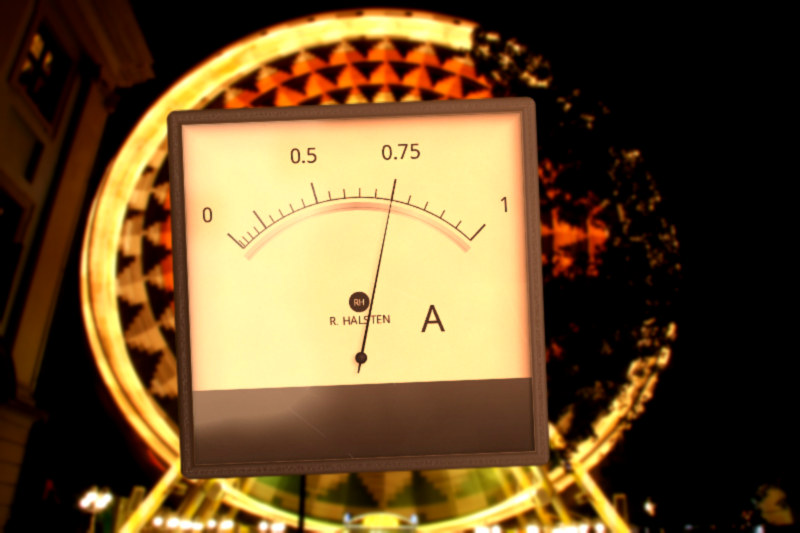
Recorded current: 0.75 A
